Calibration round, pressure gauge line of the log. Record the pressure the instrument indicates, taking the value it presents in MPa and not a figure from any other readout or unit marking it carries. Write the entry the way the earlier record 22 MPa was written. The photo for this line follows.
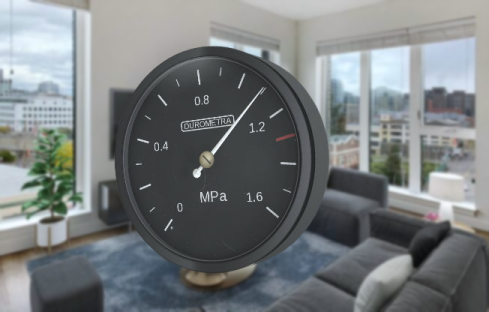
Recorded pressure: 1.1 MPa
